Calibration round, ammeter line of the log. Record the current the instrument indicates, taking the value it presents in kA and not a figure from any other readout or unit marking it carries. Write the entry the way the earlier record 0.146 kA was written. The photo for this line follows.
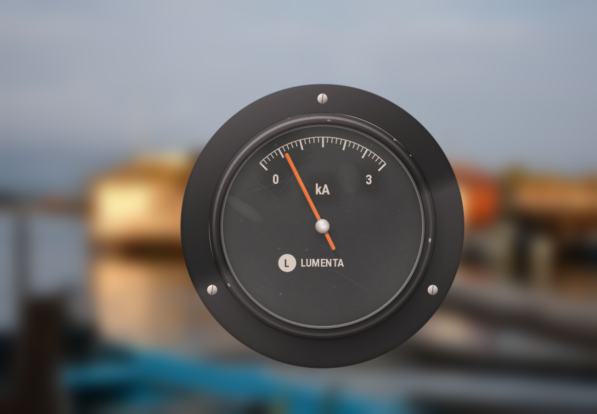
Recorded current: 0.6 kA
